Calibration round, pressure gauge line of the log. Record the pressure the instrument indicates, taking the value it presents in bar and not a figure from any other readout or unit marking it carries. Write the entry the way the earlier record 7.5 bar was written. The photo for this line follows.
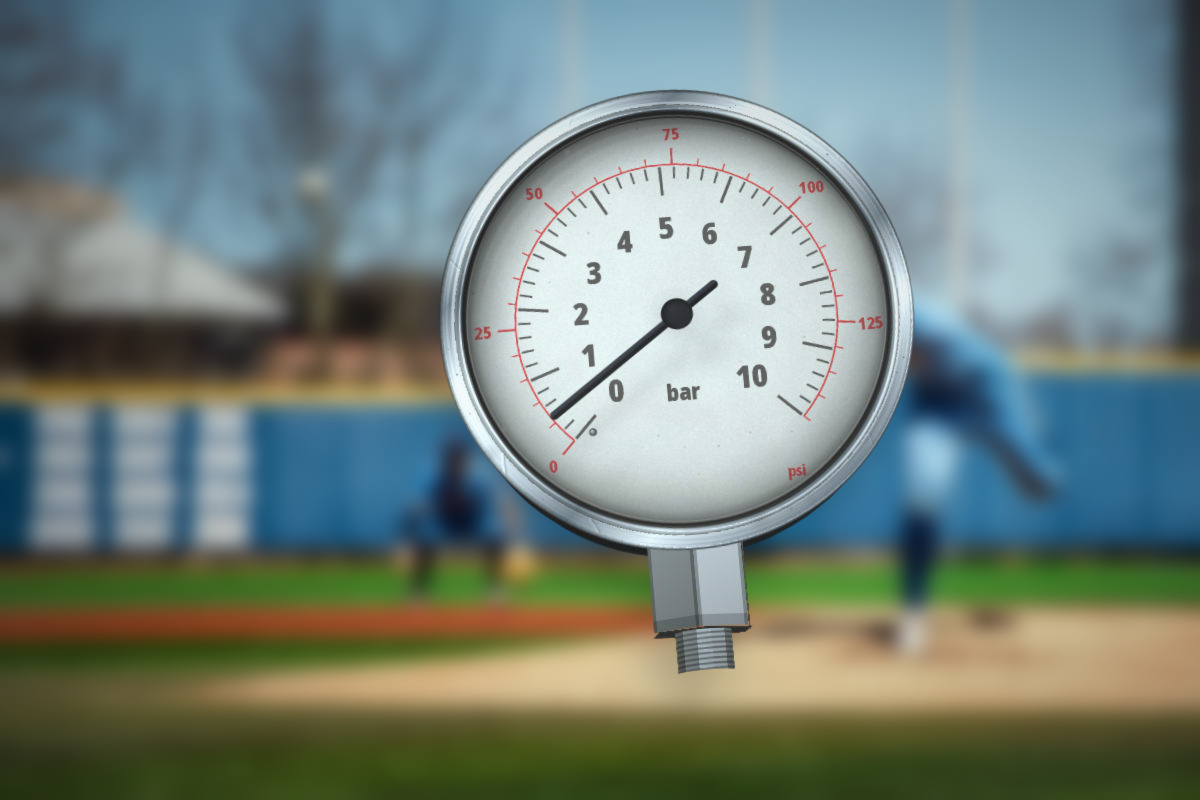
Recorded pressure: 0.4 bar
